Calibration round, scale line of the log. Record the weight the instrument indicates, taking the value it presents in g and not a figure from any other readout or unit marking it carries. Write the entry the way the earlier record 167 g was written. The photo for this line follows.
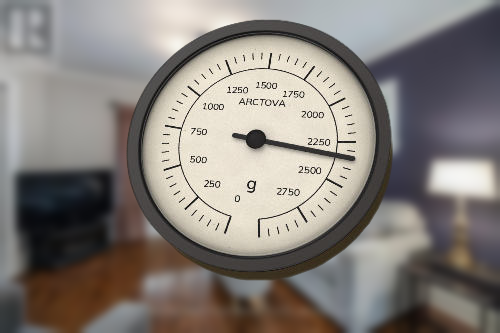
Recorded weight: 2350 g
